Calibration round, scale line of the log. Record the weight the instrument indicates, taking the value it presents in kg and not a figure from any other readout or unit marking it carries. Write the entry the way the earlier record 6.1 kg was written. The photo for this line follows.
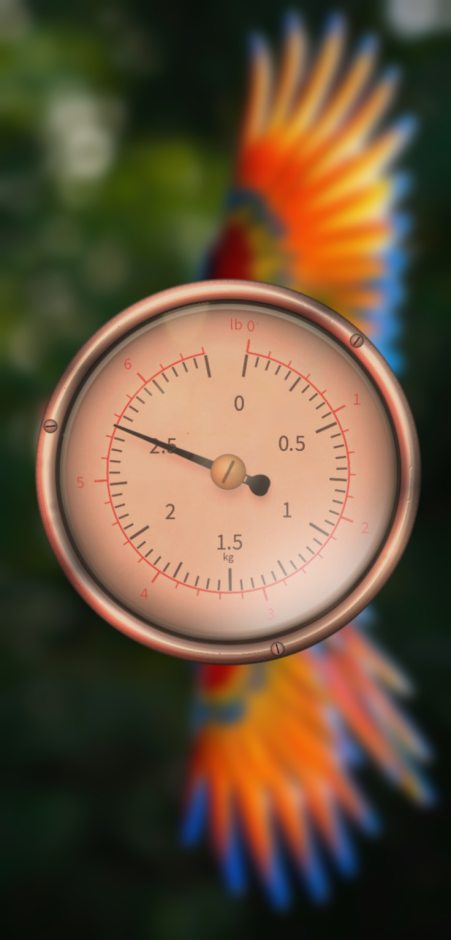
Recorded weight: 2.5 kg
